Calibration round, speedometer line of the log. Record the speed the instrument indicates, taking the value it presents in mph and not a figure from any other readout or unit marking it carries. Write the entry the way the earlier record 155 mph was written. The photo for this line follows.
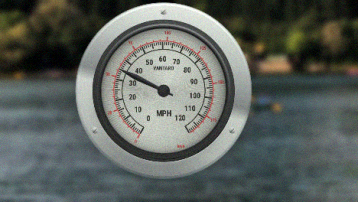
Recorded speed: 35 mph
